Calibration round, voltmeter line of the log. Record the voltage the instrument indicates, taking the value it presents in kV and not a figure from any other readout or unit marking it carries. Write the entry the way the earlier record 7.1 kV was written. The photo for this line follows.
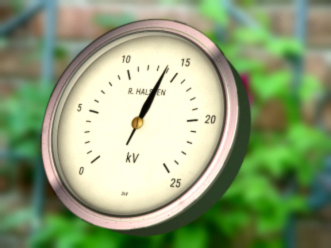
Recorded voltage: 14 kV
